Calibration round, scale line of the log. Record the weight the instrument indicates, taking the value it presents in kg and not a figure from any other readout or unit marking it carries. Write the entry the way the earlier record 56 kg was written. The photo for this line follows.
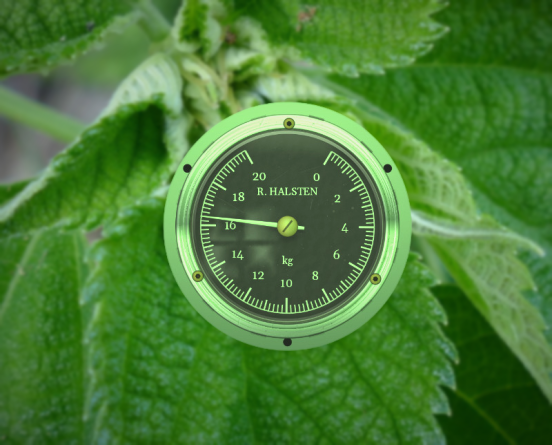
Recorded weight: 16.4 kg
